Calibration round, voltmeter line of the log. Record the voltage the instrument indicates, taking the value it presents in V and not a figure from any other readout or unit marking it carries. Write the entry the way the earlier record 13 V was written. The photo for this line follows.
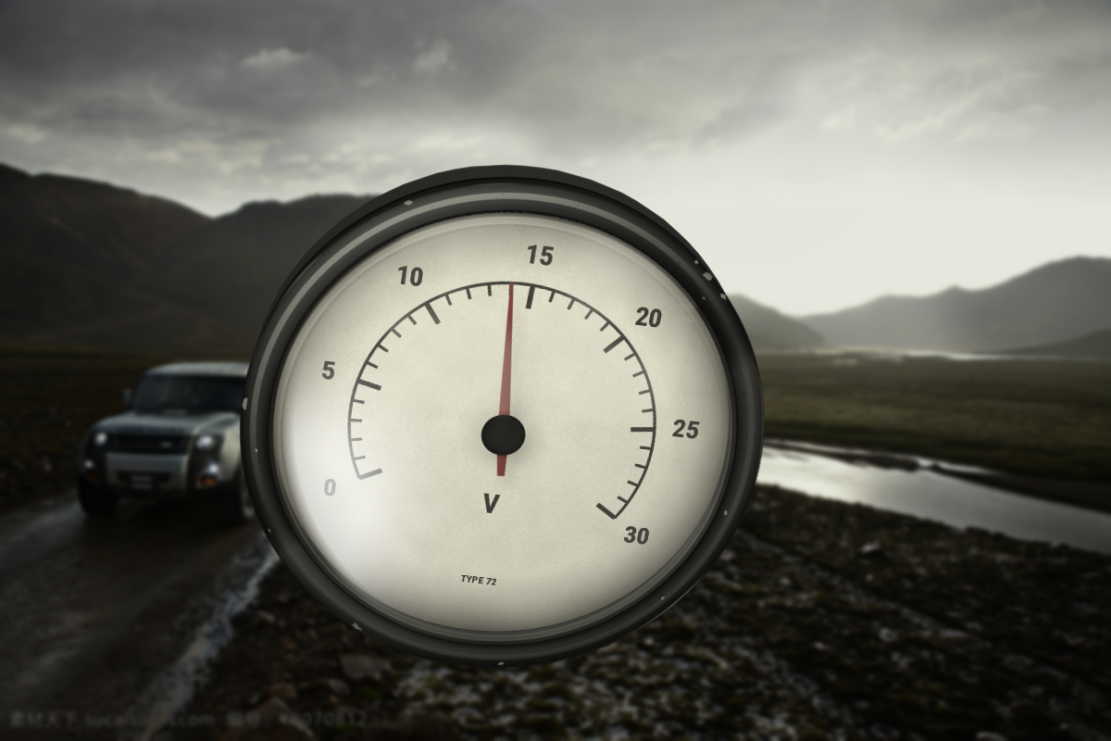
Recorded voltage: 14 V
